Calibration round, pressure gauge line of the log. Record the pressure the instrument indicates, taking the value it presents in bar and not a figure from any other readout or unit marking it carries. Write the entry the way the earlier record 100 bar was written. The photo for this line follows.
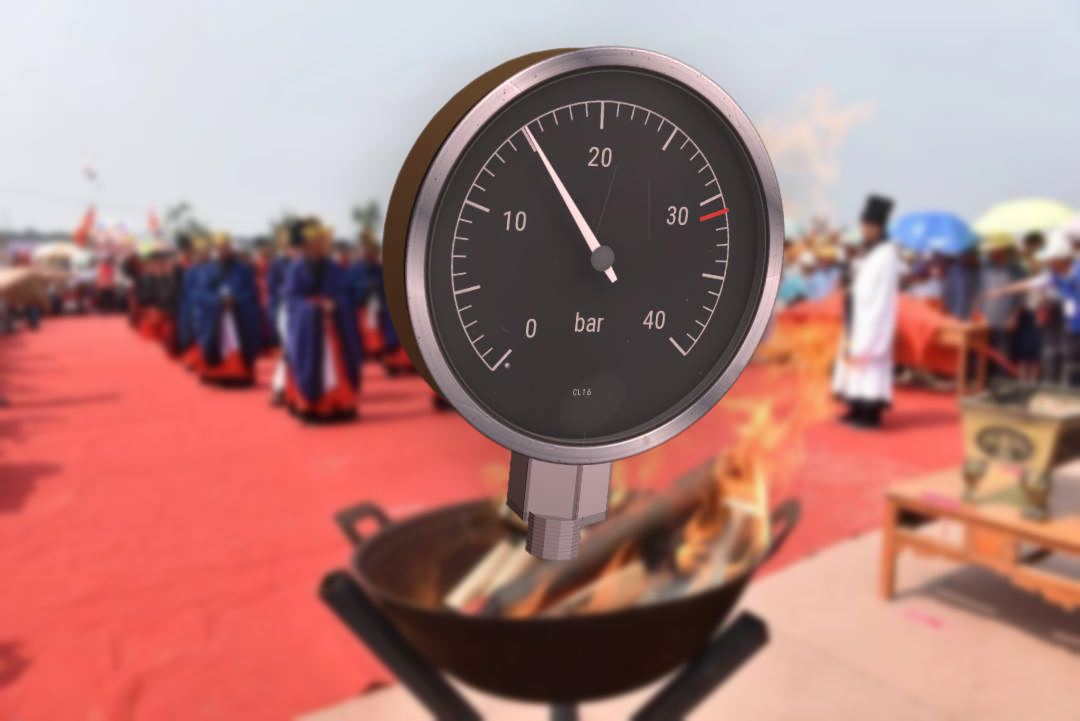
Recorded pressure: 15 bar
